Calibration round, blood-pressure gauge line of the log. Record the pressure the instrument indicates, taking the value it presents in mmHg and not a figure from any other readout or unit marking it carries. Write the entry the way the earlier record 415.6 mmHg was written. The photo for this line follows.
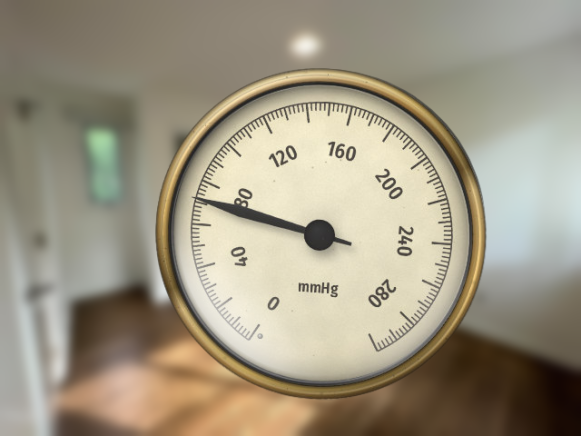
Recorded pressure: 72 mmHg
